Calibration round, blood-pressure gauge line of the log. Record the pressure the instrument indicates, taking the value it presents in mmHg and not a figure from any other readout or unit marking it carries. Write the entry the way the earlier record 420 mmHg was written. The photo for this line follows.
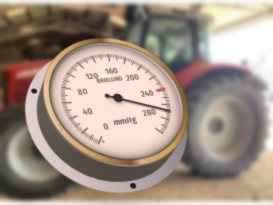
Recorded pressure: 270 mmHg
